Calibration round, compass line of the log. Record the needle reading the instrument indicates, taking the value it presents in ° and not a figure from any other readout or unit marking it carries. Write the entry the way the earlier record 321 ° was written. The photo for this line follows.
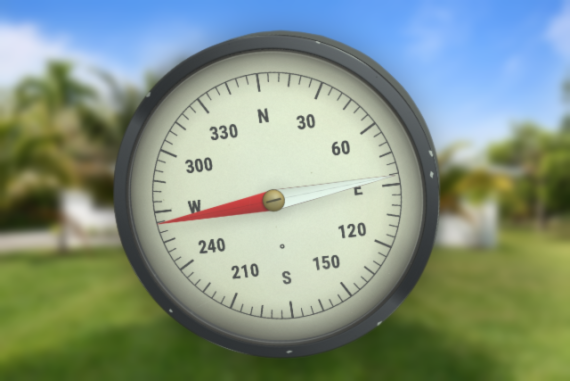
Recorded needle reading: 265 °
